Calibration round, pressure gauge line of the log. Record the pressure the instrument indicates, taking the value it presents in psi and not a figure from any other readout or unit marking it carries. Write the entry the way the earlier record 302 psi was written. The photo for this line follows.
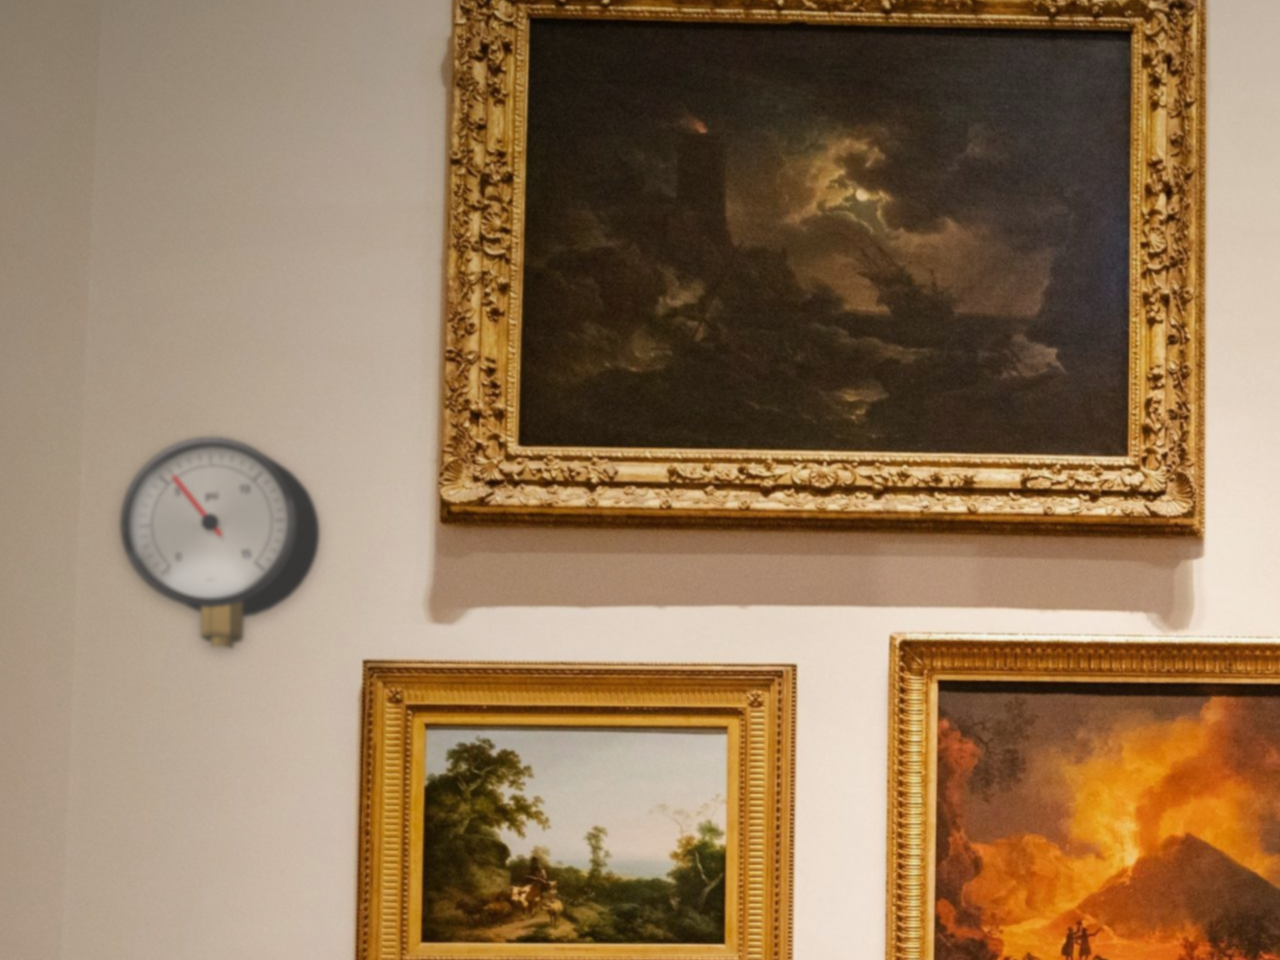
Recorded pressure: 5.5 psi
